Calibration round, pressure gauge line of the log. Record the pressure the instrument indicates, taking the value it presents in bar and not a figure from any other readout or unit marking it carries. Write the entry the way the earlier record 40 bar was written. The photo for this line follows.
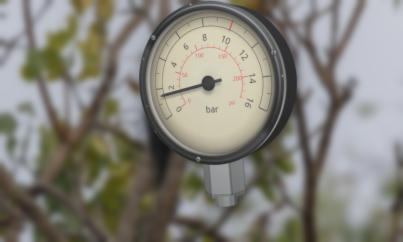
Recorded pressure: 1.5 bar
